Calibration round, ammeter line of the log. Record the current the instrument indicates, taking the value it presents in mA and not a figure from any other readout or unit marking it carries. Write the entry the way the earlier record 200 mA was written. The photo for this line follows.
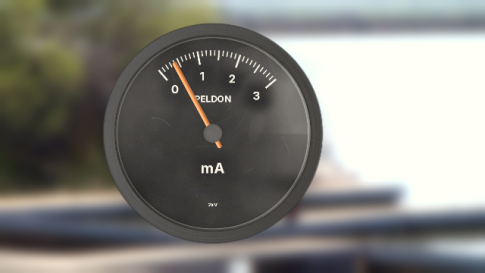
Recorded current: 0.4 mA
